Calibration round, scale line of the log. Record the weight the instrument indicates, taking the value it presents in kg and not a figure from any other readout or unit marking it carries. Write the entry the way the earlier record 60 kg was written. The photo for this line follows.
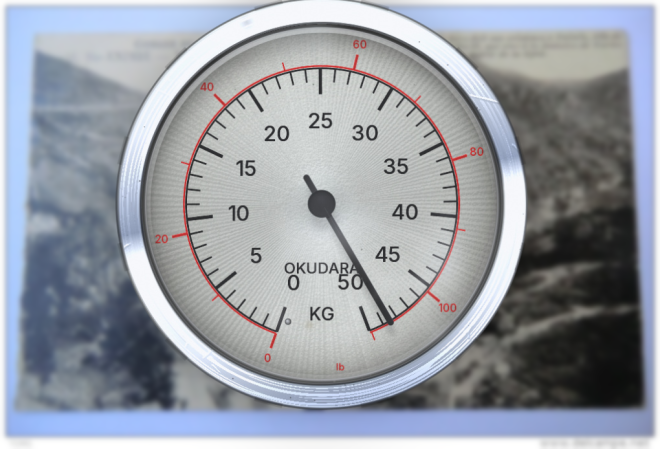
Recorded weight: 48.5 kg
